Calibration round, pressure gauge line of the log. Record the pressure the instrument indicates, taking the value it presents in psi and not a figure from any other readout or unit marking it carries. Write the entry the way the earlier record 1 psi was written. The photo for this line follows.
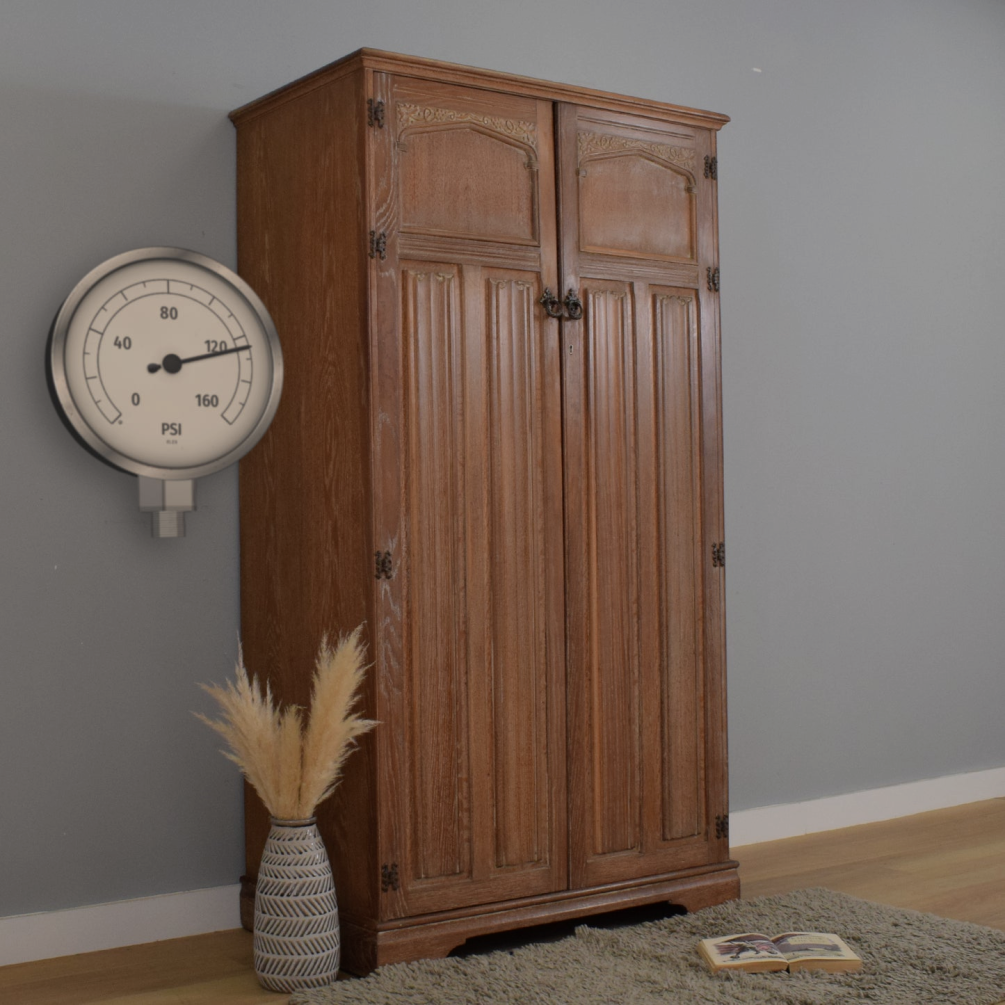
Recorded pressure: 125 psi
